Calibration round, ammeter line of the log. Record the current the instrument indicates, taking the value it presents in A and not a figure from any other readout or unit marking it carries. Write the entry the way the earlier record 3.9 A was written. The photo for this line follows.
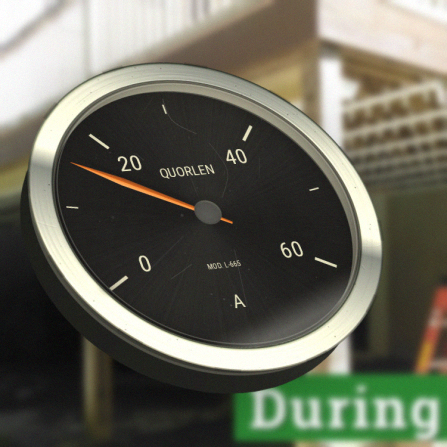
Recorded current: 15 A
